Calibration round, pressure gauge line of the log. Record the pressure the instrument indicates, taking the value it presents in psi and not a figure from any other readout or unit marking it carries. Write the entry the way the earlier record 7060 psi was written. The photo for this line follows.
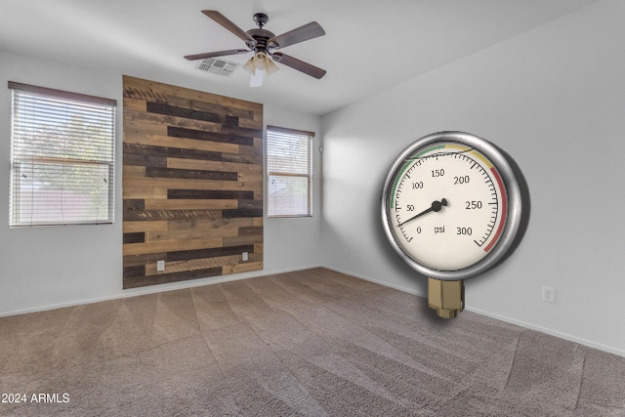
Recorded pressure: 25 psi
